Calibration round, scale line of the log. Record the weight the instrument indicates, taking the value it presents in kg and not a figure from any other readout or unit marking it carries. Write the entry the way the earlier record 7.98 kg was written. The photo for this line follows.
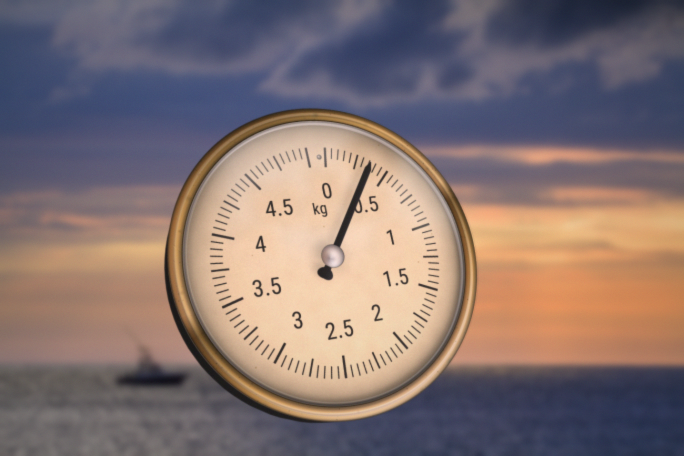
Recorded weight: 0.35 kg
